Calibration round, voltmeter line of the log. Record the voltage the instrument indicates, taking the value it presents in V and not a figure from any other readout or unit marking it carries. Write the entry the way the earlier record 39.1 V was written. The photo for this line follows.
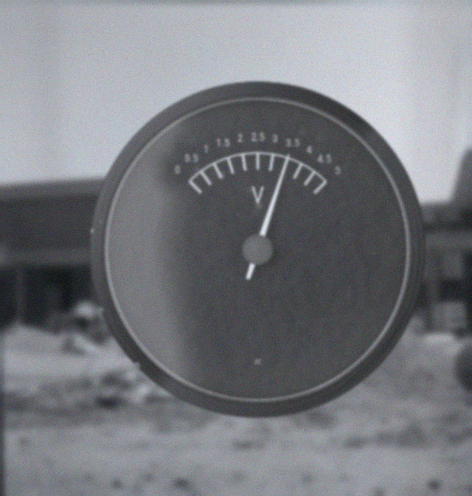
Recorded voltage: 3.5 V
